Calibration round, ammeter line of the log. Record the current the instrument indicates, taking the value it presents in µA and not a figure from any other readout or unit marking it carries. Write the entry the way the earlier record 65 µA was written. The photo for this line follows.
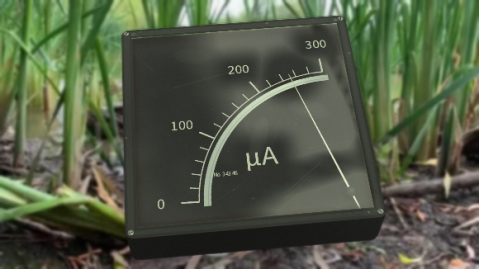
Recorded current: 250 µA
